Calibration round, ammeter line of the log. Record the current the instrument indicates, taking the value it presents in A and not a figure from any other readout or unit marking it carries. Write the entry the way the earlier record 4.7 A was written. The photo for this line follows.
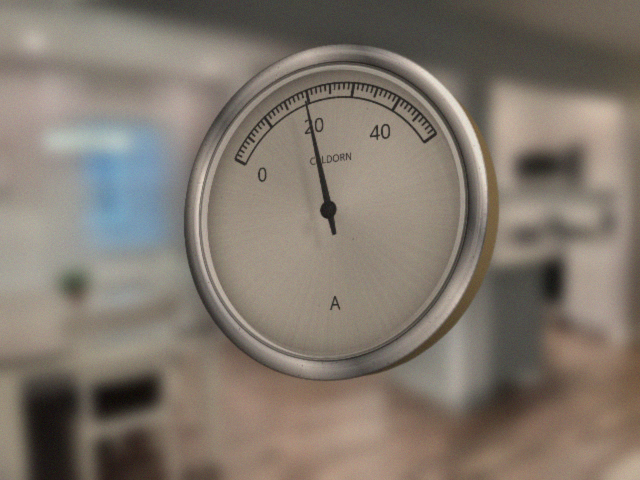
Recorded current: 20 A
